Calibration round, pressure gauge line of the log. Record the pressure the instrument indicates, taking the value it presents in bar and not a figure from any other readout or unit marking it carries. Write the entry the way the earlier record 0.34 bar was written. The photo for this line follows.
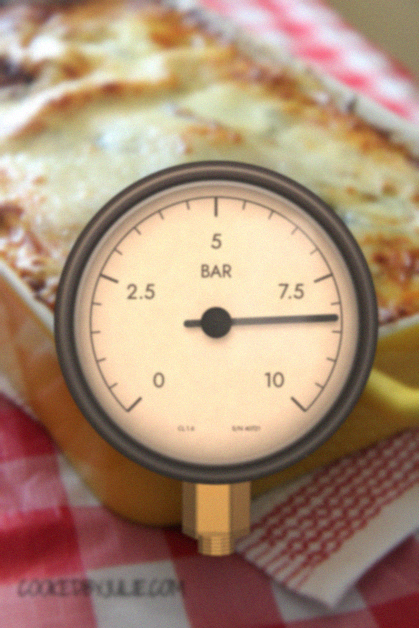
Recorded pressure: 8.25 bar
